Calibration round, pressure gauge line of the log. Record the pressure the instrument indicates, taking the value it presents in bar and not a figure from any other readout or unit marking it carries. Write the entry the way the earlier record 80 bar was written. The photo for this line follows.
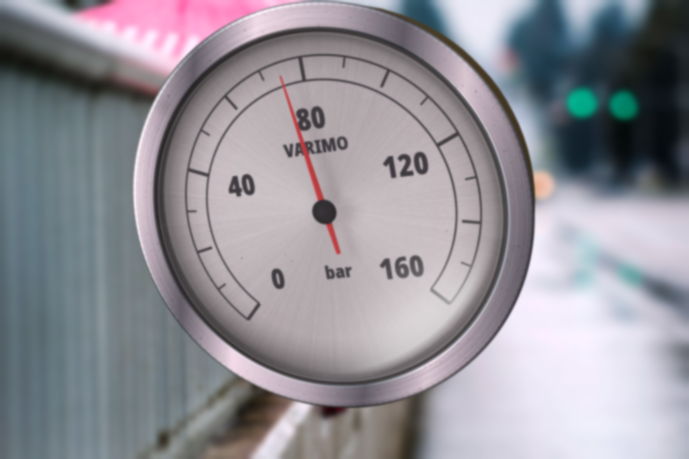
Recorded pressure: 75 bar
